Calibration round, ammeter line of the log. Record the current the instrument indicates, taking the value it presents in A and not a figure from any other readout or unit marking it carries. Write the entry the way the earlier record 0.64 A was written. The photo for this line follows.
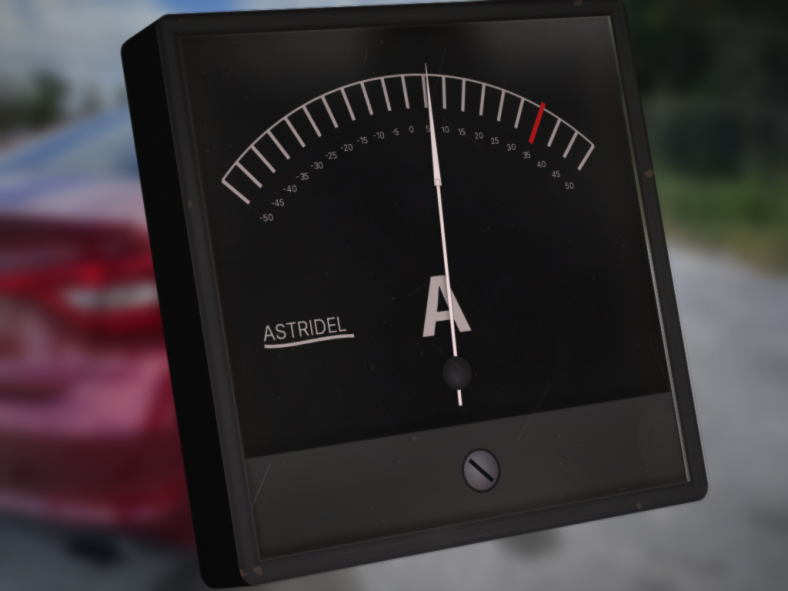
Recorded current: 5 A
